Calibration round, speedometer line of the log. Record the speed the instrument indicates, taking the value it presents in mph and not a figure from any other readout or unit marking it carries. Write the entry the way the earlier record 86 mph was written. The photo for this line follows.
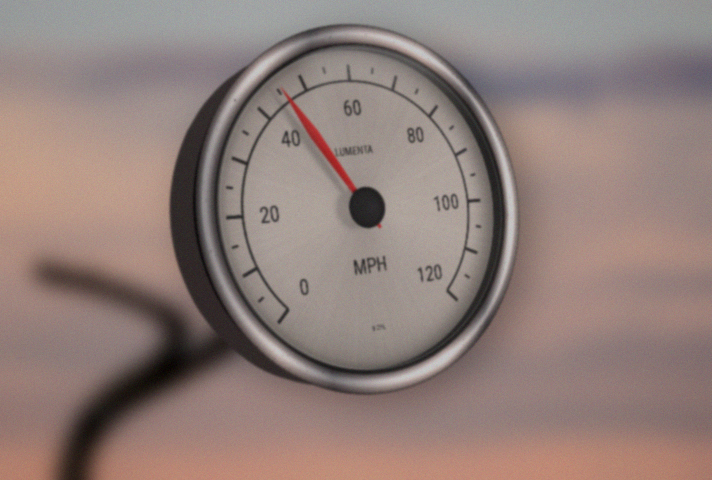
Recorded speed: 45 mph
